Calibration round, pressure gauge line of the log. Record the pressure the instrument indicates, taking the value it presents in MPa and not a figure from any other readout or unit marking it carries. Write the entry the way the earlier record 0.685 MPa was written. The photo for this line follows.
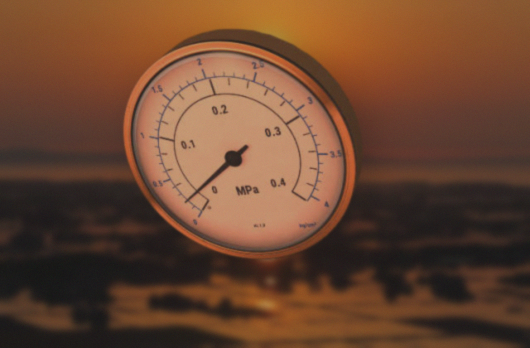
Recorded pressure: 0.02 MPa
